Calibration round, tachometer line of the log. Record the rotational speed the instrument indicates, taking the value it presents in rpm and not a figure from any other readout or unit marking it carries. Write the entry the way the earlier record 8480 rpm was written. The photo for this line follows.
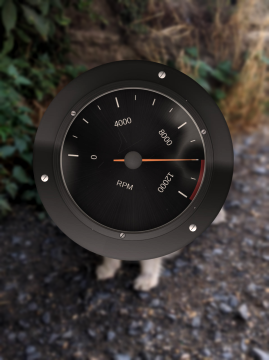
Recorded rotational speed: 10000 rpm
